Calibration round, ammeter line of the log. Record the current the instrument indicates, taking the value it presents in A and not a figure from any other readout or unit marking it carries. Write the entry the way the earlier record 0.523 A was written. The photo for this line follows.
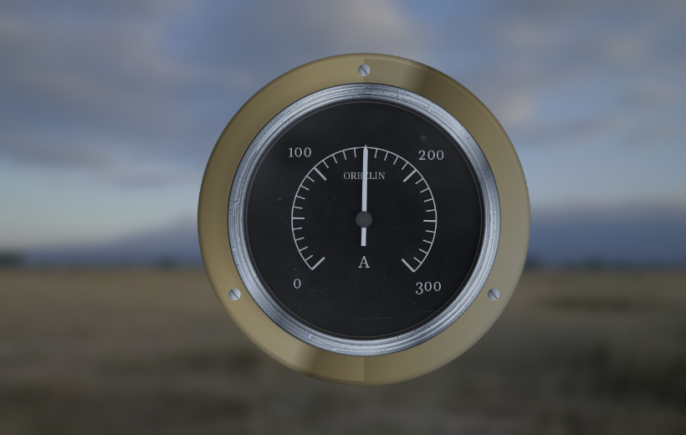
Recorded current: 150 A
